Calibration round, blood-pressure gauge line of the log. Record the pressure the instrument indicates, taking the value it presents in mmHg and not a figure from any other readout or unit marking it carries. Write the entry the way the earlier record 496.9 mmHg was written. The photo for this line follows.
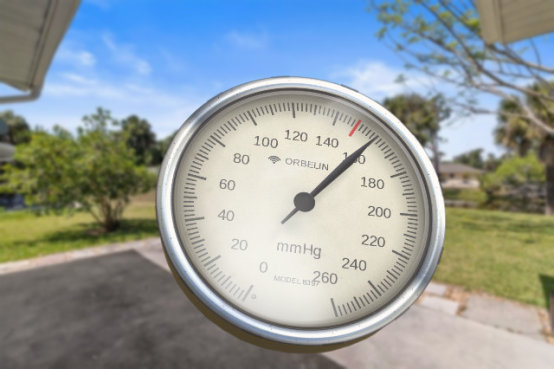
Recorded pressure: 160 mmHg
